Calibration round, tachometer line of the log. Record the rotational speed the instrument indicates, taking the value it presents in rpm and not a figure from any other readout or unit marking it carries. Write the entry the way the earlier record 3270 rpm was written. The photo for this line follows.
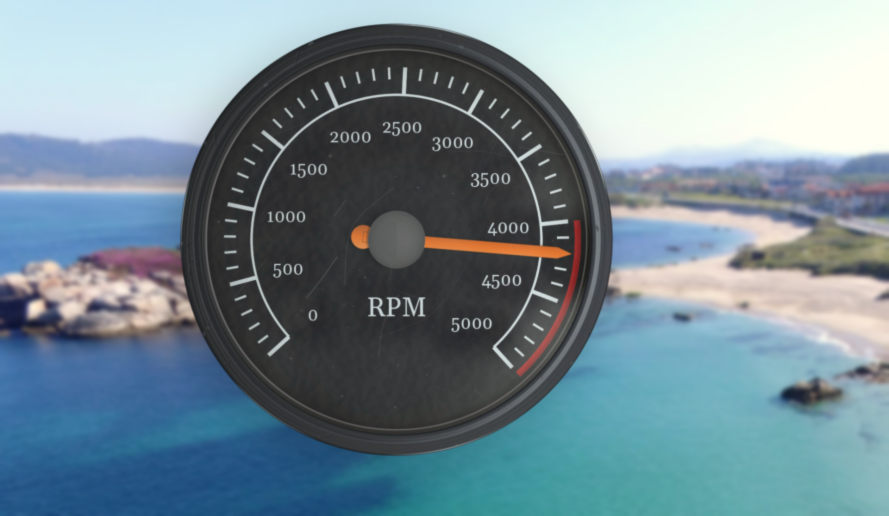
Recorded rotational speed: 4200 rpm
